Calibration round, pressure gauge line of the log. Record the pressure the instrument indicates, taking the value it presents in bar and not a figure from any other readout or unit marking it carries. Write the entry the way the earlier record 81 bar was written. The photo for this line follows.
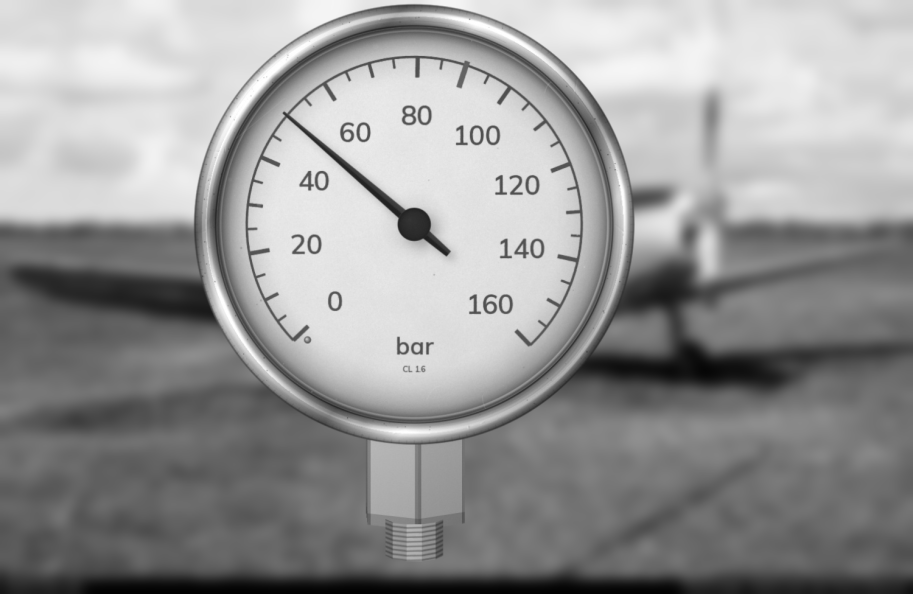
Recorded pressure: 50 bar
